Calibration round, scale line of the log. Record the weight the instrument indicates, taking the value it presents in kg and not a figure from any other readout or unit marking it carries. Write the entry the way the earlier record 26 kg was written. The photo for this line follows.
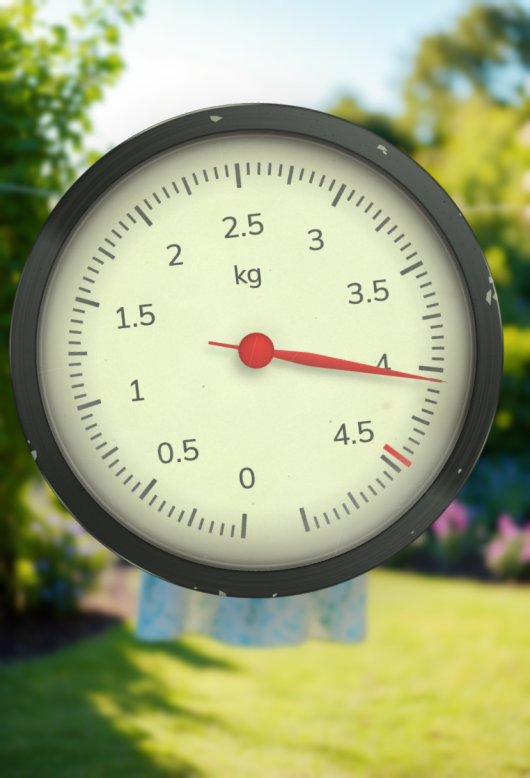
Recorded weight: 4.05 kg
